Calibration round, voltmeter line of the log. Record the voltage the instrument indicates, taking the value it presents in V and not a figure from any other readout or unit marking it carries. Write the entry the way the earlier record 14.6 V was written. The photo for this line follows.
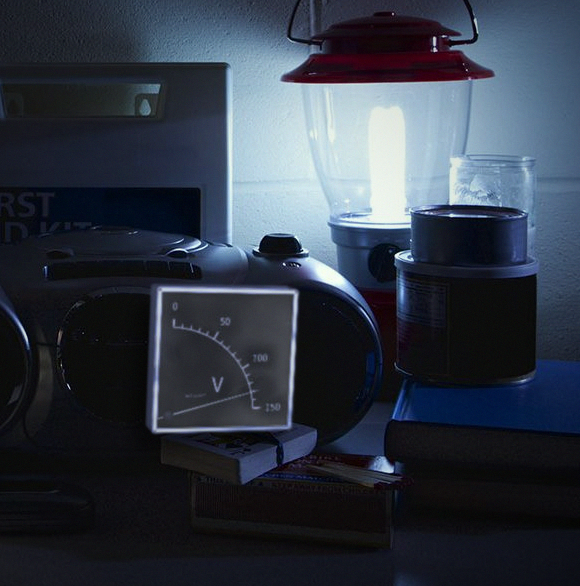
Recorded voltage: 130 V
